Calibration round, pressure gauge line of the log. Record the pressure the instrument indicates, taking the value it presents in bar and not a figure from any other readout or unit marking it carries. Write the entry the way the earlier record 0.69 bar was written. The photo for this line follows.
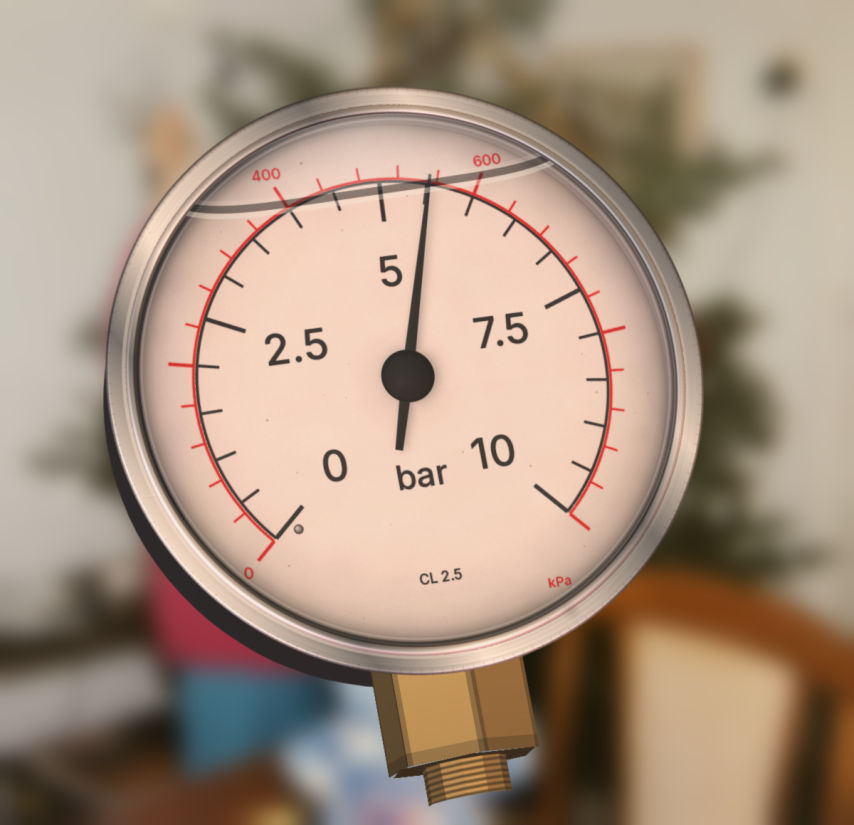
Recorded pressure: 5.5 bar
